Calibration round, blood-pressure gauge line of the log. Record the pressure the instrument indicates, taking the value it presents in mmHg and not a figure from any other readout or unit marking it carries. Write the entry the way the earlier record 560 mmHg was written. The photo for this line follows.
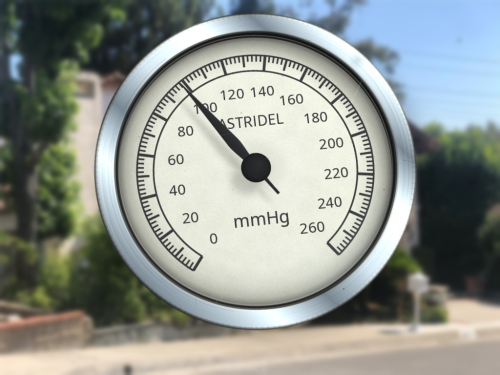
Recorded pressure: 98 mmHg
